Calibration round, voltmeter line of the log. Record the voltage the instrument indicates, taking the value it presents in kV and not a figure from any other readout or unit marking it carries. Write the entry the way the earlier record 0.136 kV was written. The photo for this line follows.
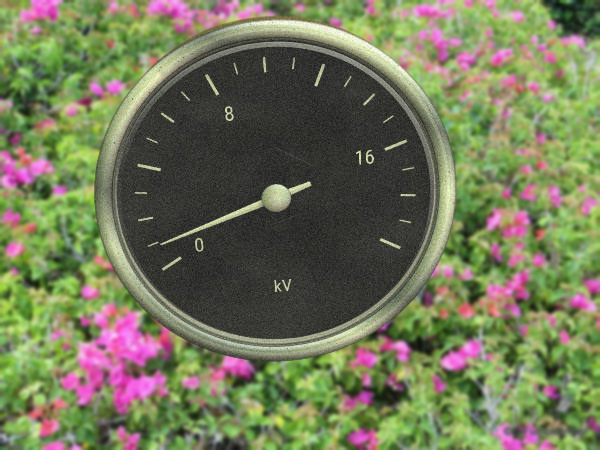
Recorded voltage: 1 kV
